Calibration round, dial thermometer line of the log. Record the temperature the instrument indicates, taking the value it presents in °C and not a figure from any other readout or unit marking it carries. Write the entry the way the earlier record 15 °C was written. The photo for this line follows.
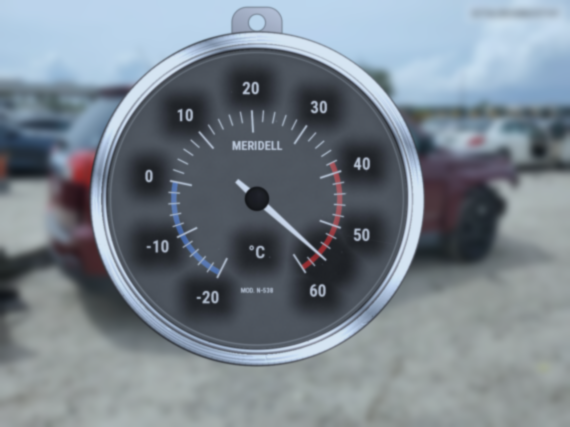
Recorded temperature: 56 °C
